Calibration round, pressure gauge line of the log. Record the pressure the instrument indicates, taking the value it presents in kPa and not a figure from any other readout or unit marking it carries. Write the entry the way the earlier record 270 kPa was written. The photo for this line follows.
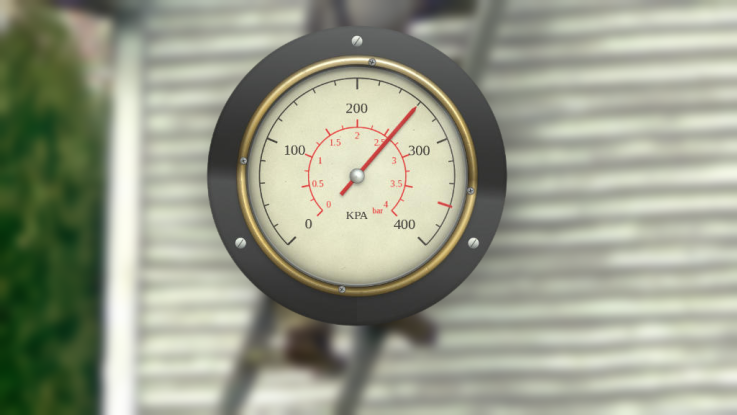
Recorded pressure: 260 kPa
